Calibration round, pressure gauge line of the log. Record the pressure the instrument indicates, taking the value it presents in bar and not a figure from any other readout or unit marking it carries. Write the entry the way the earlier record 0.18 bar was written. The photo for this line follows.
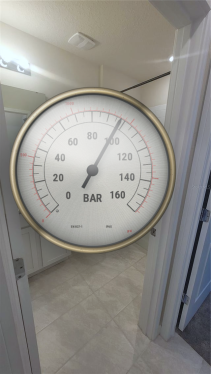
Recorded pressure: 97.5 bar
